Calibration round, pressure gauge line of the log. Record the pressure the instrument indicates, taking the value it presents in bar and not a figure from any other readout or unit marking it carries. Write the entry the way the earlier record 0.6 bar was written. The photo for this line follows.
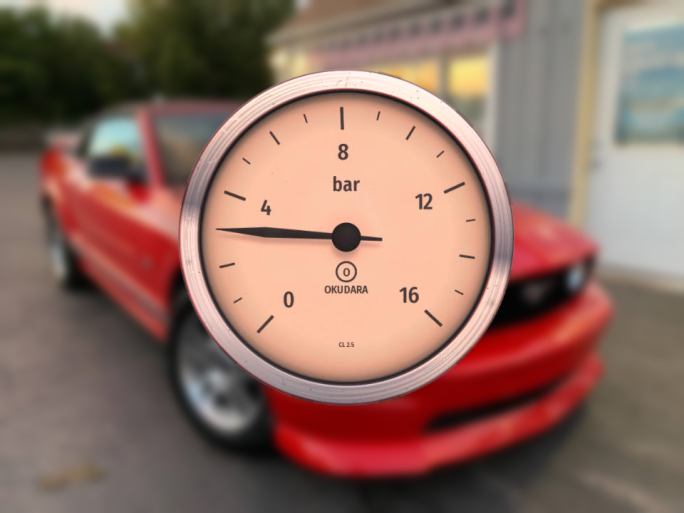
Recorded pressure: 3 bar
